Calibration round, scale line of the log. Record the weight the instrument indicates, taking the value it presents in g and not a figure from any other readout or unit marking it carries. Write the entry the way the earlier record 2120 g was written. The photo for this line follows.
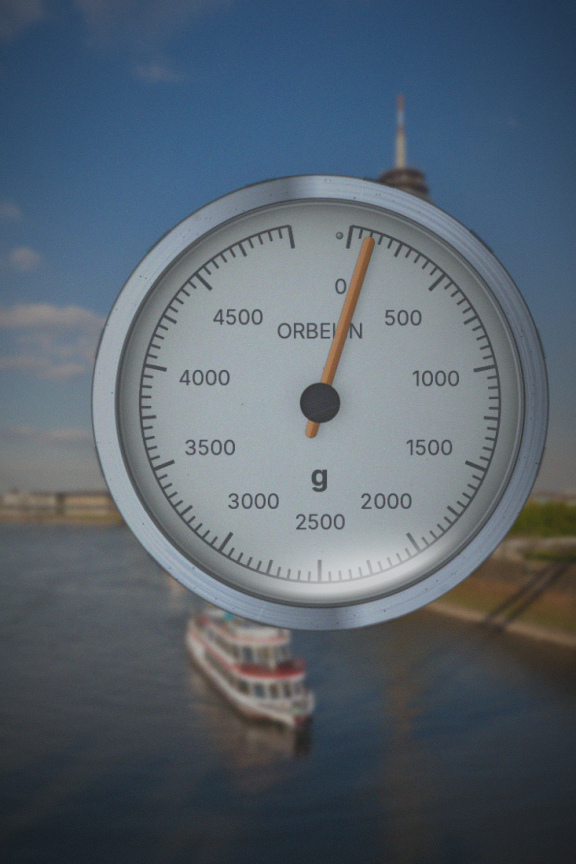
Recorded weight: 100 g
